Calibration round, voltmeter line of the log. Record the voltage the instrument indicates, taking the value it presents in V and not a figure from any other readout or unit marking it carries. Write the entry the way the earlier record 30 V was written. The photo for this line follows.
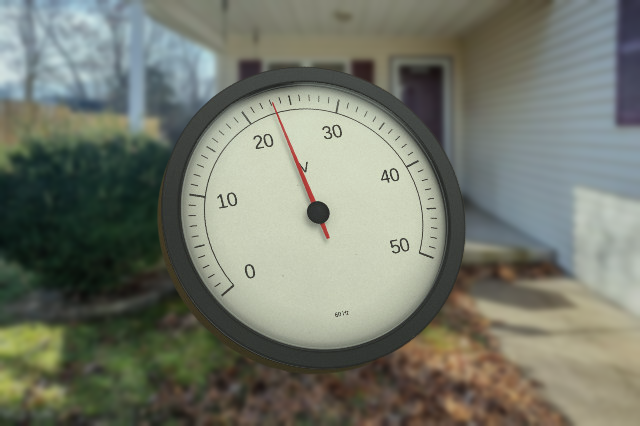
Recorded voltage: 23 V
